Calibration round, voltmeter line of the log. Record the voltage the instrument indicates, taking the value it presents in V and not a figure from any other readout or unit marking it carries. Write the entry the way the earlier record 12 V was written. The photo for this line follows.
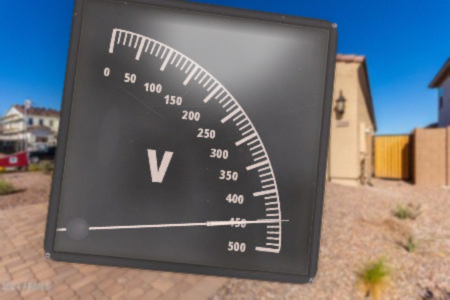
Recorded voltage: 450 V
